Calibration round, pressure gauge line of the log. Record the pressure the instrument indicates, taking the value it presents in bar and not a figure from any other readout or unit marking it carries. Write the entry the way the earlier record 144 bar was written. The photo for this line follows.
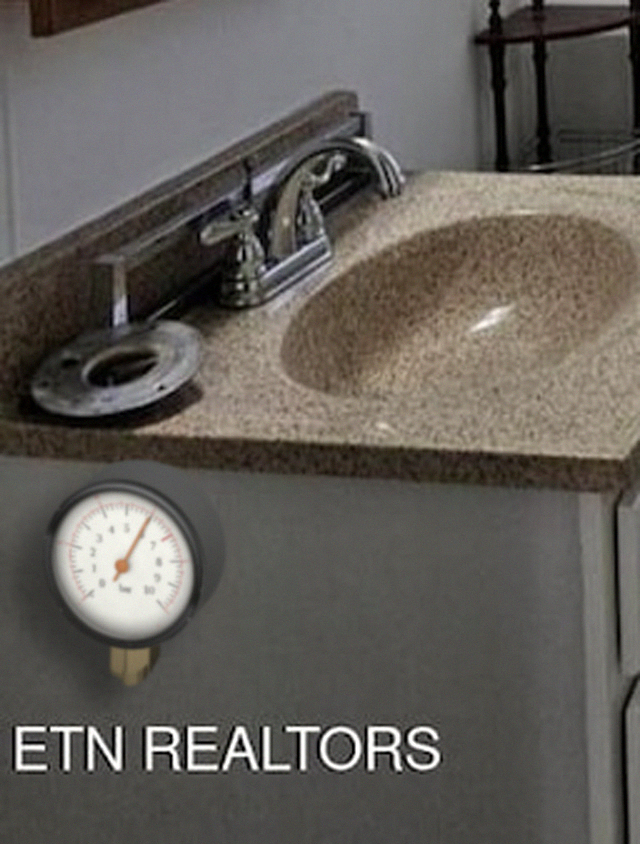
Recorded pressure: 6 bar
